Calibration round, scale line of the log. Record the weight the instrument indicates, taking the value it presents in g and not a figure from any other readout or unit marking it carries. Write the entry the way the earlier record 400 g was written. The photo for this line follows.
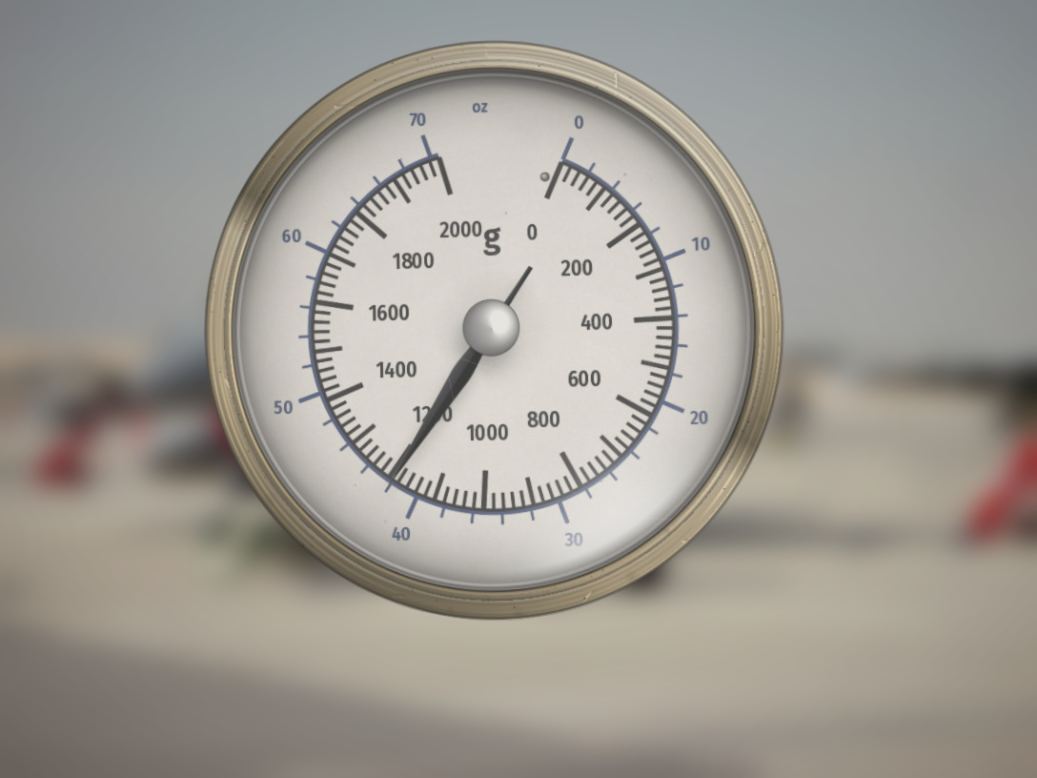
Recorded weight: 1190 g
